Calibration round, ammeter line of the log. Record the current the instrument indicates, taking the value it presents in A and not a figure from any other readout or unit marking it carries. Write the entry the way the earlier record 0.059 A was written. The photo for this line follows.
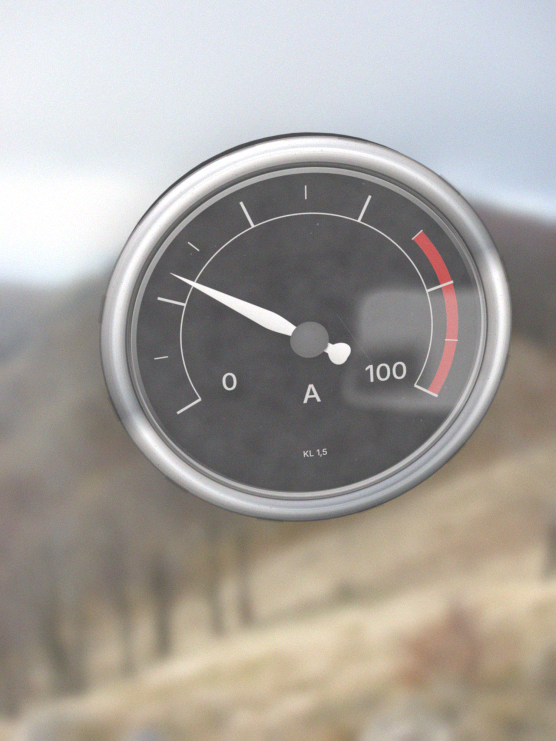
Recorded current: 25 A
